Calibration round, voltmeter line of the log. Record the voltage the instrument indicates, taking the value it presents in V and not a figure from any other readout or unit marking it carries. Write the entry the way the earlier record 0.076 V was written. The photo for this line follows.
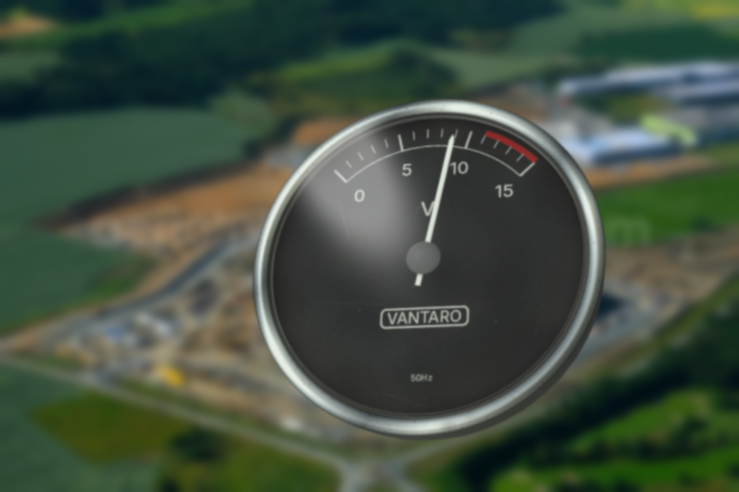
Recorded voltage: 9 V
